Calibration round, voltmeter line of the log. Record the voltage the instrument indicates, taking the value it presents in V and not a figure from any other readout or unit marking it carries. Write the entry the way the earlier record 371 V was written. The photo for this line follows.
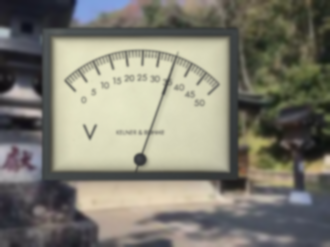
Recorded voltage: 35 V
